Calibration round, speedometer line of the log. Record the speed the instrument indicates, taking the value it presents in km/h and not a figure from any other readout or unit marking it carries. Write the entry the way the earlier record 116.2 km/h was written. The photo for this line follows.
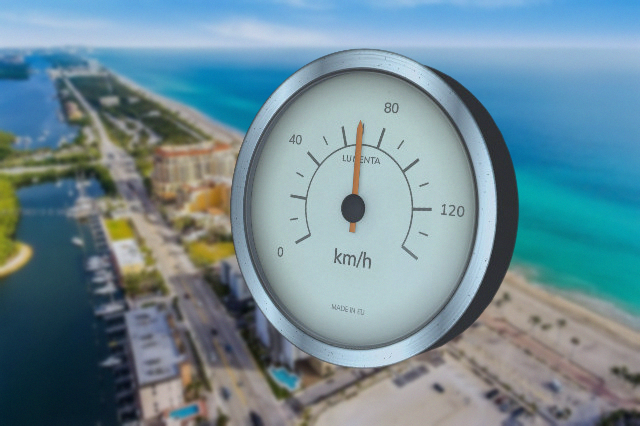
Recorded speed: 70 km/h
